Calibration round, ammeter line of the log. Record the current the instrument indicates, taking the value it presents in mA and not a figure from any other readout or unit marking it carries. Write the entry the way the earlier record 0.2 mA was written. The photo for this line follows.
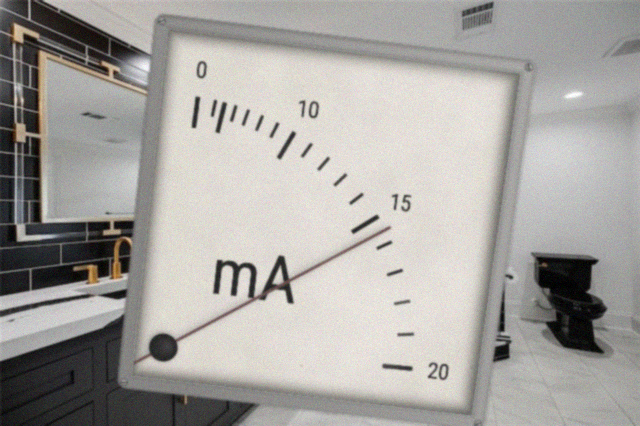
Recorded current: 15.5 mA
